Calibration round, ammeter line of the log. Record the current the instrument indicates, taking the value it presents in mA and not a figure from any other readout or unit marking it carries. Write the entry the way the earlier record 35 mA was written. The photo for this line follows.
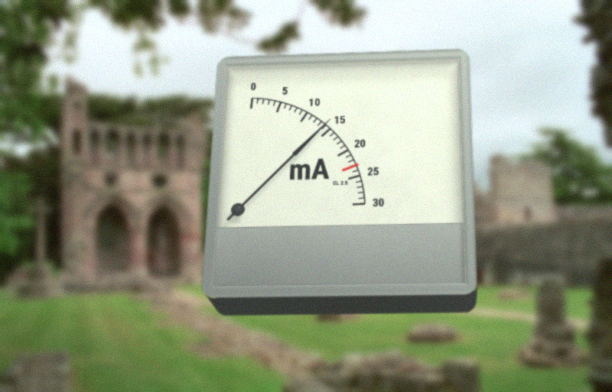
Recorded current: 14 mA
